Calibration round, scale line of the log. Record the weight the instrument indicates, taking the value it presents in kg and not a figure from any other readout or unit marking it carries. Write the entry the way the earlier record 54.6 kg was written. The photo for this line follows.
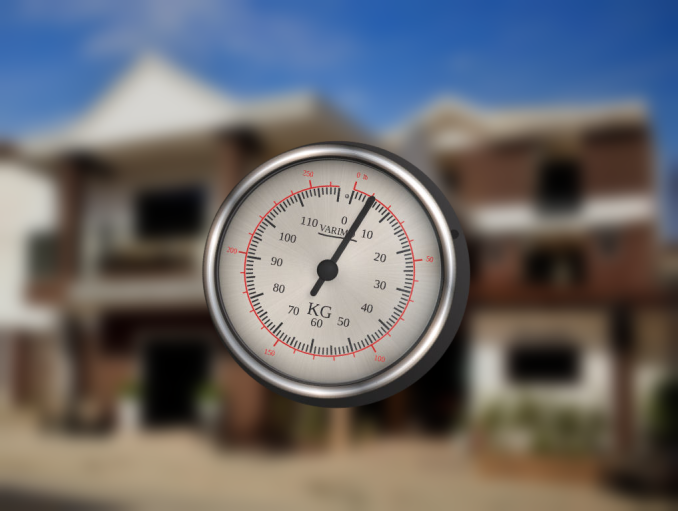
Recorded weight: 5 kg
